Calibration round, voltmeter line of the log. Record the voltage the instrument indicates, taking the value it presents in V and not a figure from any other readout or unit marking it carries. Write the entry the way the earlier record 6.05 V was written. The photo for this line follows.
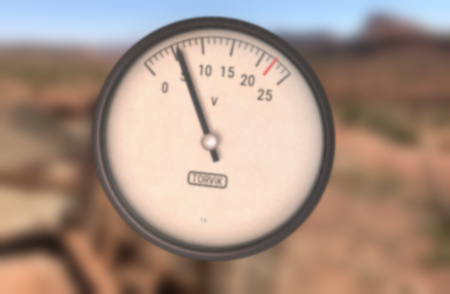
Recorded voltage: 6 V
